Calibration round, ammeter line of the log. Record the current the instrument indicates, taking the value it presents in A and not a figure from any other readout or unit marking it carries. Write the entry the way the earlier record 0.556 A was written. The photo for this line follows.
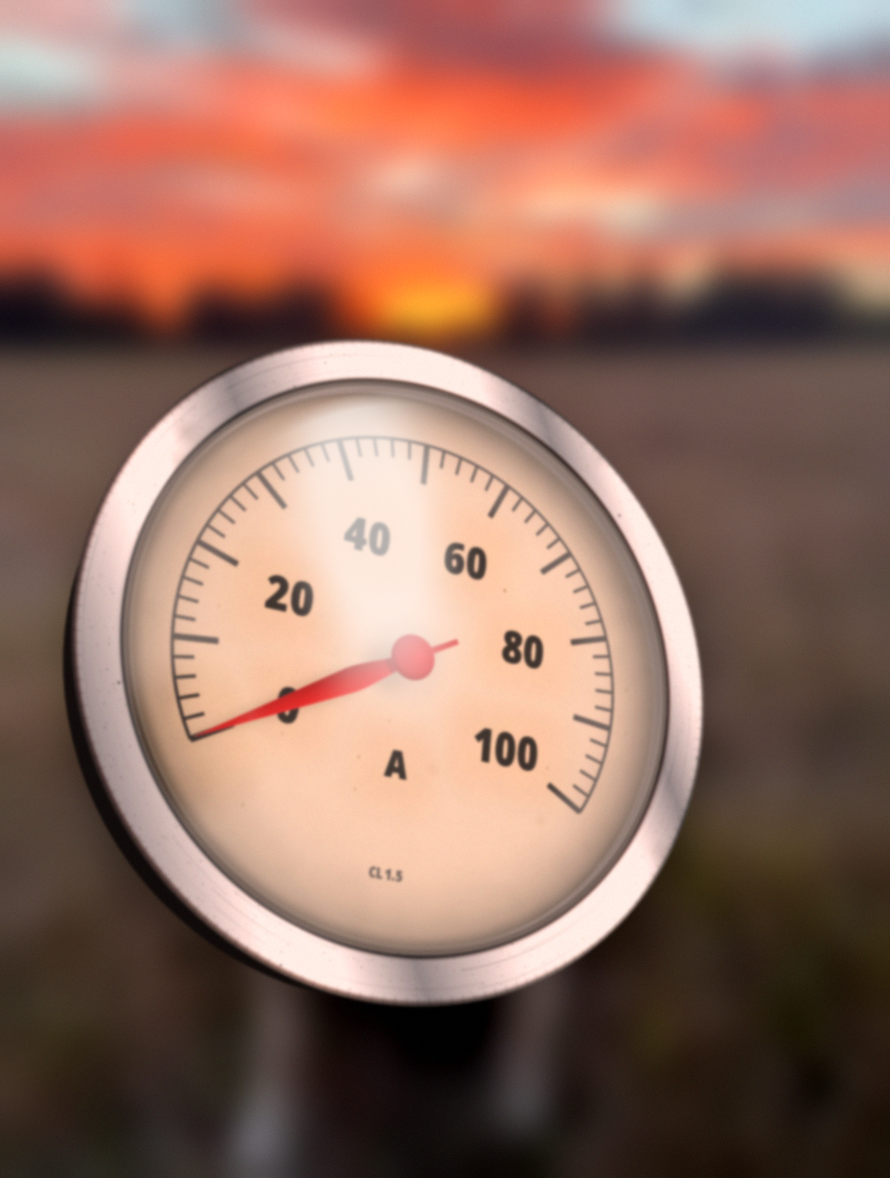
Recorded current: 0 A
